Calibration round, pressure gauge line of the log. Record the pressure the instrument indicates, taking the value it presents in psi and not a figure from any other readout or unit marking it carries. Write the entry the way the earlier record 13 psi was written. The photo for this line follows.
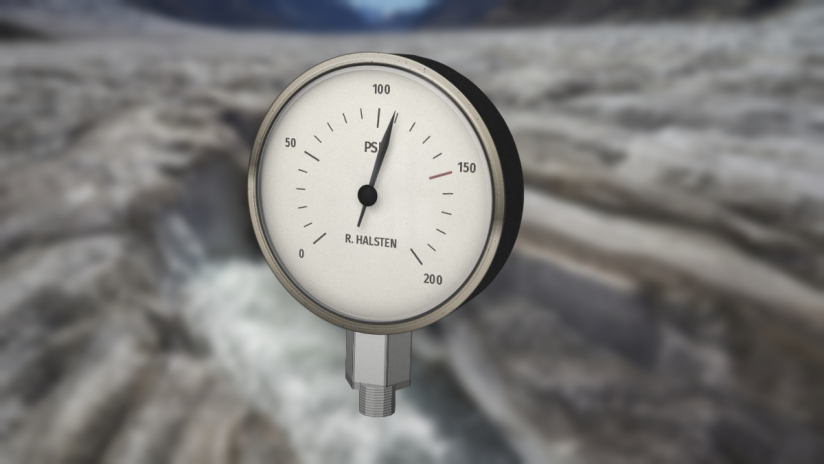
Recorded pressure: 110 psi
